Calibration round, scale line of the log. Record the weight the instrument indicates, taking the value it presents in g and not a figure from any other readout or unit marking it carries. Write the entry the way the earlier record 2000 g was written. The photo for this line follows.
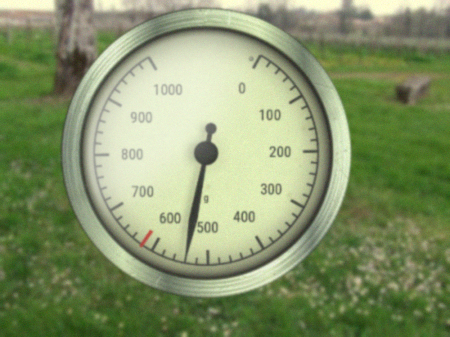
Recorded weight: 540 g
